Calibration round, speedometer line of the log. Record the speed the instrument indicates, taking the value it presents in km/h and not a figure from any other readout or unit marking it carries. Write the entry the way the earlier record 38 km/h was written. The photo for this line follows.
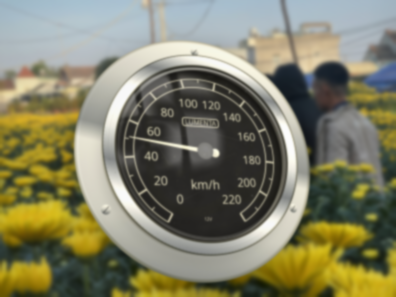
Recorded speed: 50 km/h
